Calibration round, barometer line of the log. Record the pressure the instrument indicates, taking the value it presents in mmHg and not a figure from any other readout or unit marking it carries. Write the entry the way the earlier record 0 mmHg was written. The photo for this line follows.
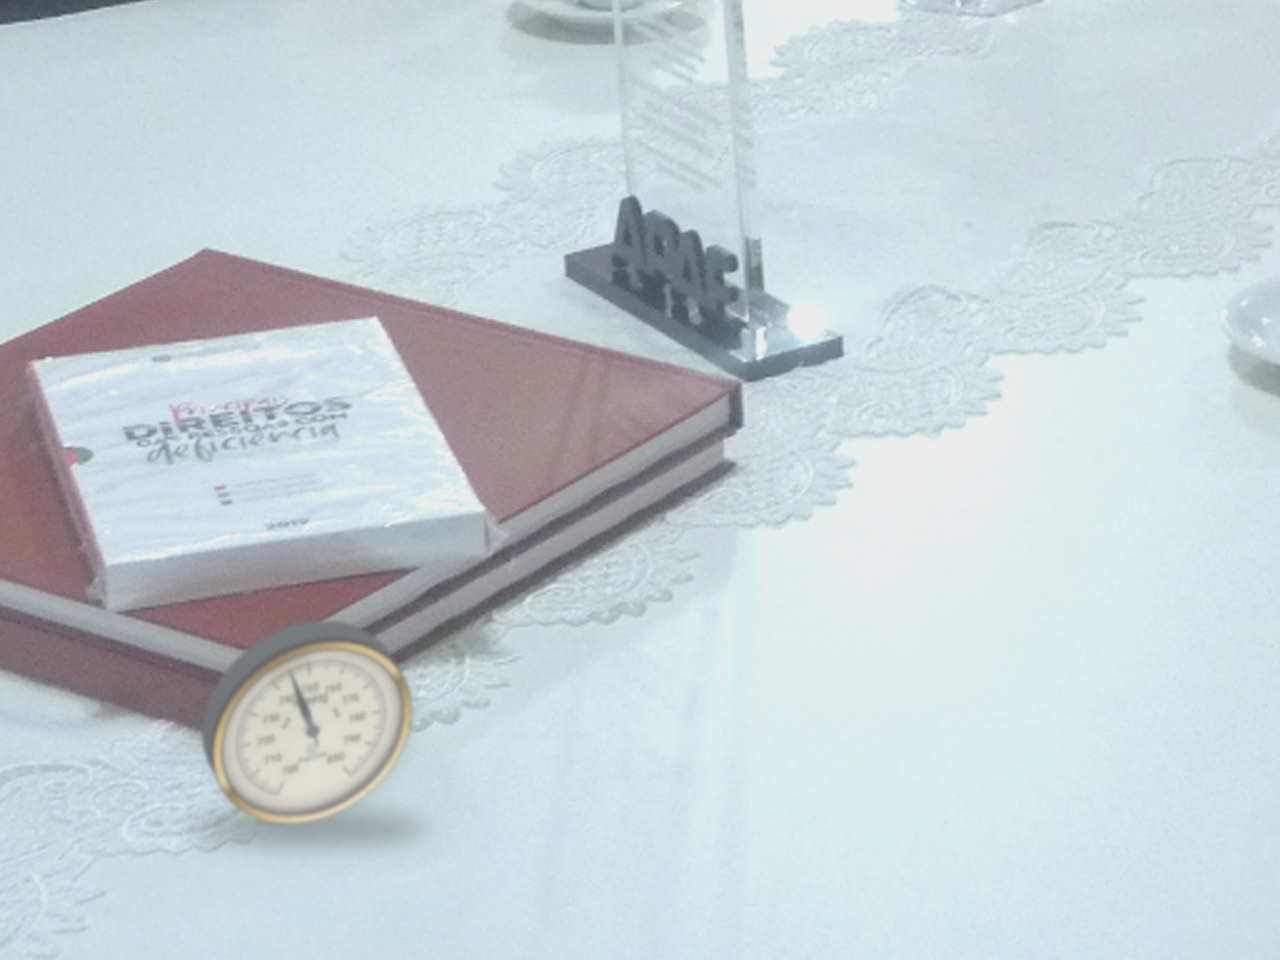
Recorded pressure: 745 mmHg
